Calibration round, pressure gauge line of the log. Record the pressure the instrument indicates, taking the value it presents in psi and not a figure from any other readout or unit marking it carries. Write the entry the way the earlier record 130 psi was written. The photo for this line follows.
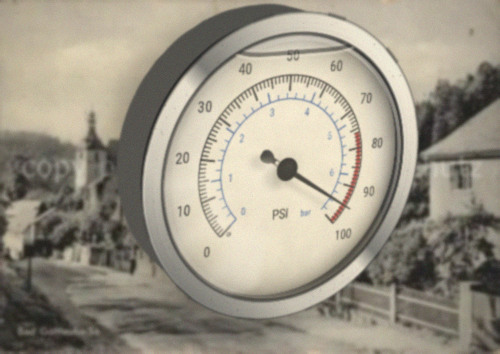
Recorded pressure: 95 psi
